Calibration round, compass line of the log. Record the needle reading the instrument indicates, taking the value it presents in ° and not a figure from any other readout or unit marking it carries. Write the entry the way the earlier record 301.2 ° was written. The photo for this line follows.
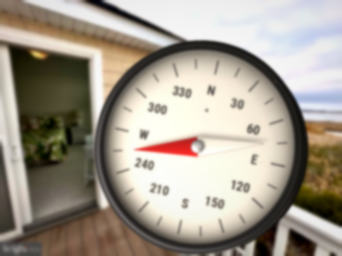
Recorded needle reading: 255 °
